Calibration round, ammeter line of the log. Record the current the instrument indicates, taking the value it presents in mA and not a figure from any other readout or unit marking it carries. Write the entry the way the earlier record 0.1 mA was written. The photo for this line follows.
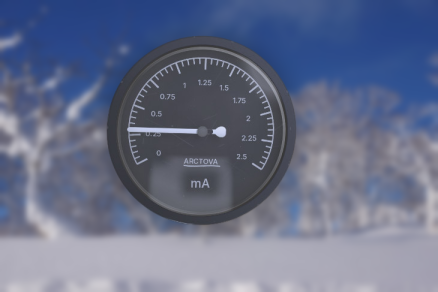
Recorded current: 0.3 mA
